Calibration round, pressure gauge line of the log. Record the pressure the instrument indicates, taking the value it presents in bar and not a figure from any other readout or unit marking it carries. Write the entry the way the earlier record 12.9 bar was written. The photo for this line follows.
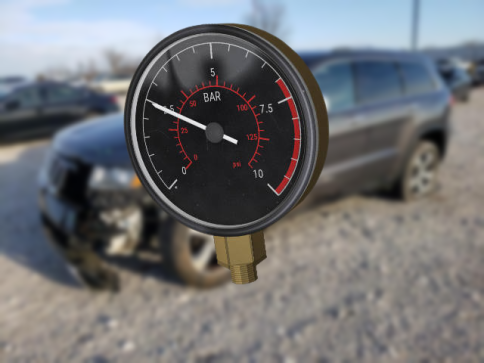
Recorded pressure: 2.5 bar
